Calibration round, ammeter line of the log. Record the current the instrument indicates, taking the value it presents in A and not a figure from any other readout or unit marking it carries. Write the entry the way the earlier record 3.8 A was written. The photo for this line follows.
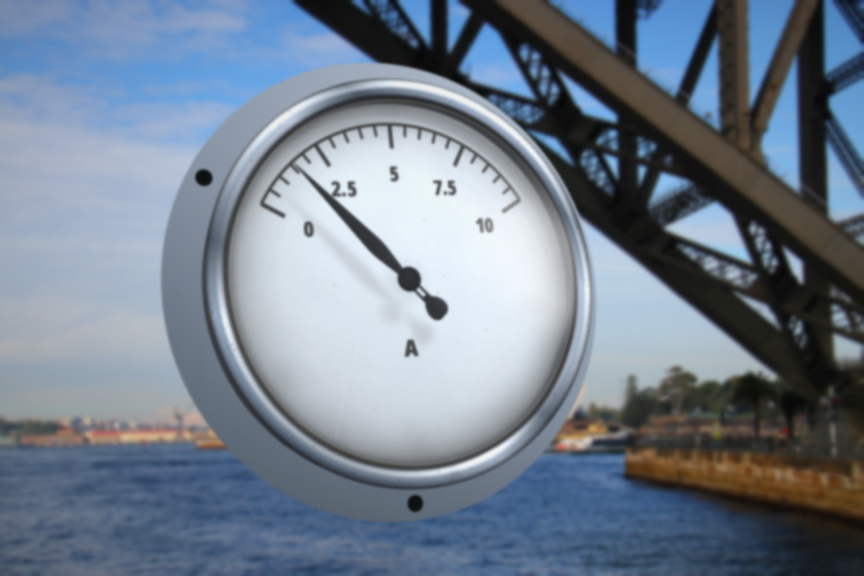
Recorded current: 1.5 A
